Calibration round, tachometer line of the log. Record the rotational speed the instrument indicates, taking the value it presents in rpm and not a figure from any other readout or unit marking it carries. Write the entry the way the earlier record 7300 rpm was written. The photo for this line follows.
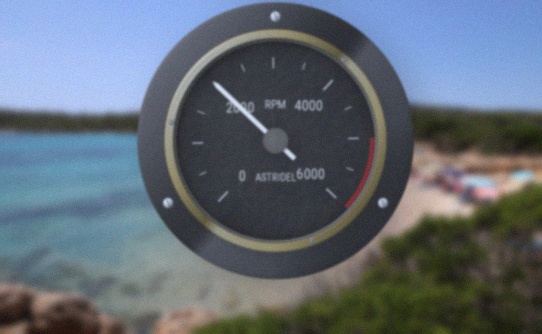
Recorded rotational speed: 2000 rpm
